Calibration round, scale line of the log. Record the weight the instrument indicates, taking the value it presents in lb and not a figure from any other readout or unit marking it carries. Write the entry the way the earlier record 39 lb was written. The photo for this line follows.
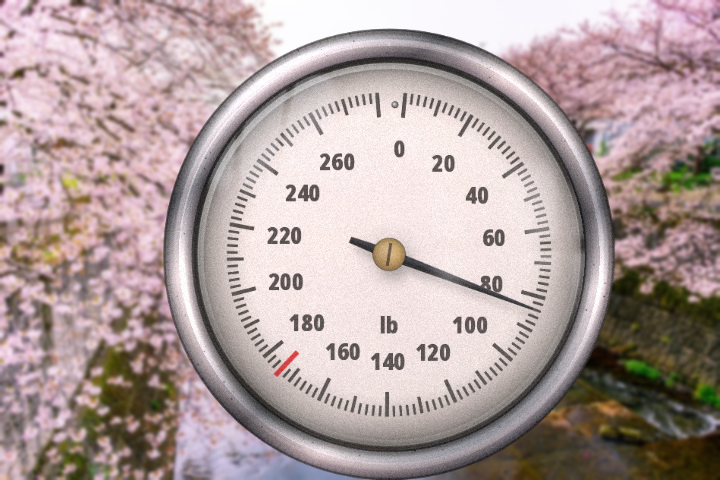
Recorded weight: 84 lb
